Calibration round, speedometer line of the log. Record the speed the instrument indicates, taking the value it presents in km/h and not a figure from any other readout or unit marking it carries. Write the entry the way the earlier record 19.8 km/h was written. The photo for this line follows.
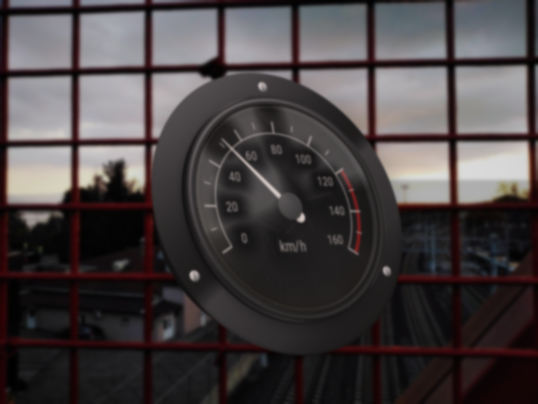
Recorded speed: 50 km/h
